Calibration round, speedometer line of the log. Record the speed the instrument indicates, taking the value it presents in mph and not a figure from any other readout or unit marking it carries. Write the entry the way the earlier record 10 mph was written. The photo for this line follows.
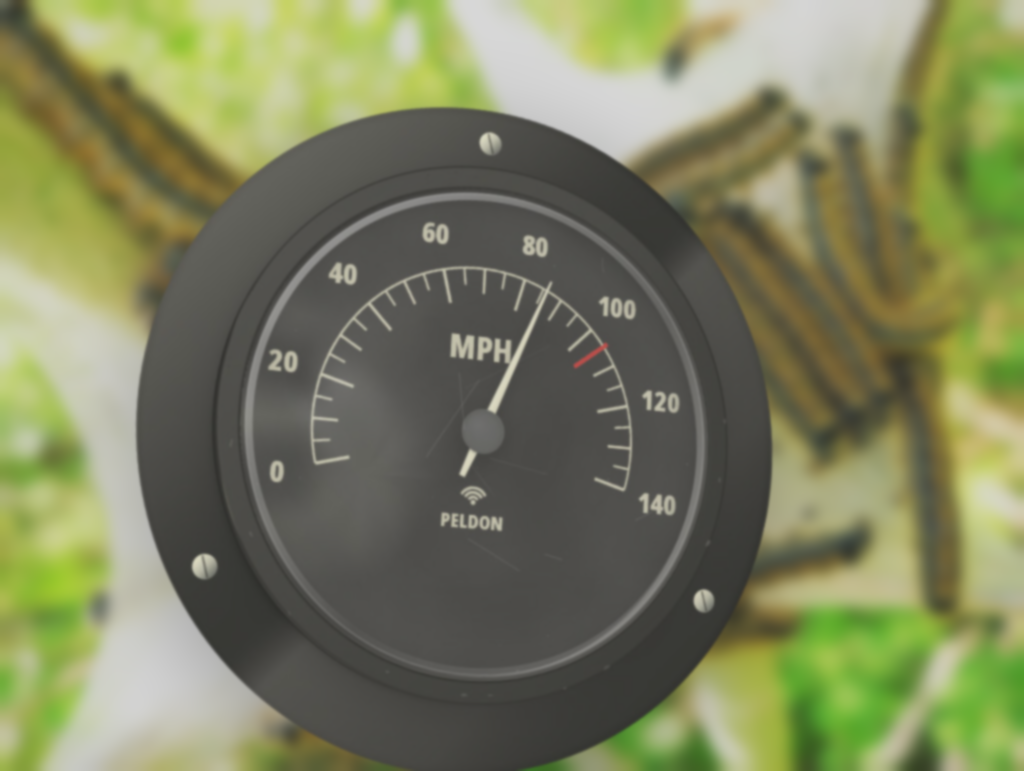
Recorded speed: 85 mph
